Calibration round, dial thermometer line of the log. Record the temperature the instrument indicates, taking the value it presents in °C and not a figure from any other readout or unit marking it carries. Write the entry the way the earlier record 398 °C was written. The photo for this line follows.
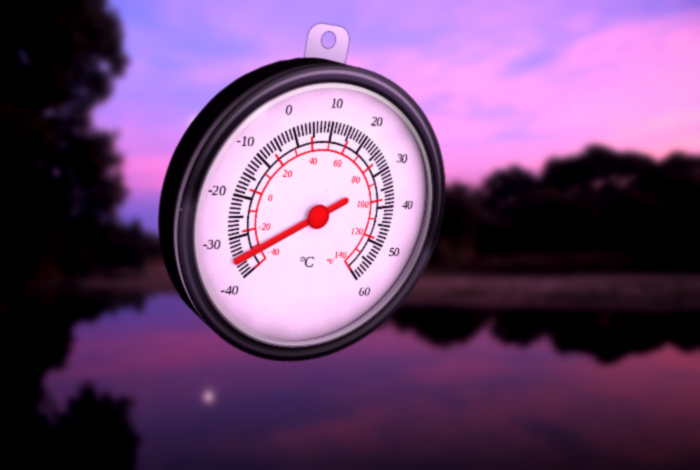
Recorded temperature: -35 °C
